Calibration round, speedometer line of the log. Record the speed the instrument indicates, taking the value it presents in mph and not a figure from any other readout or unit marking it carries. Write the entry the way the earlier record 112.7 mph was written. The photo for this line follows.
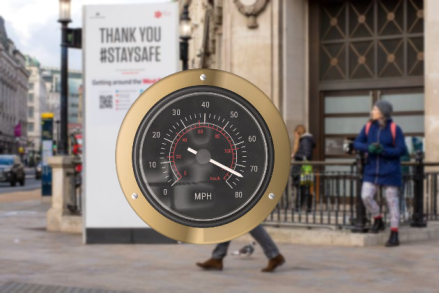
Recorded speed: 74 mph
